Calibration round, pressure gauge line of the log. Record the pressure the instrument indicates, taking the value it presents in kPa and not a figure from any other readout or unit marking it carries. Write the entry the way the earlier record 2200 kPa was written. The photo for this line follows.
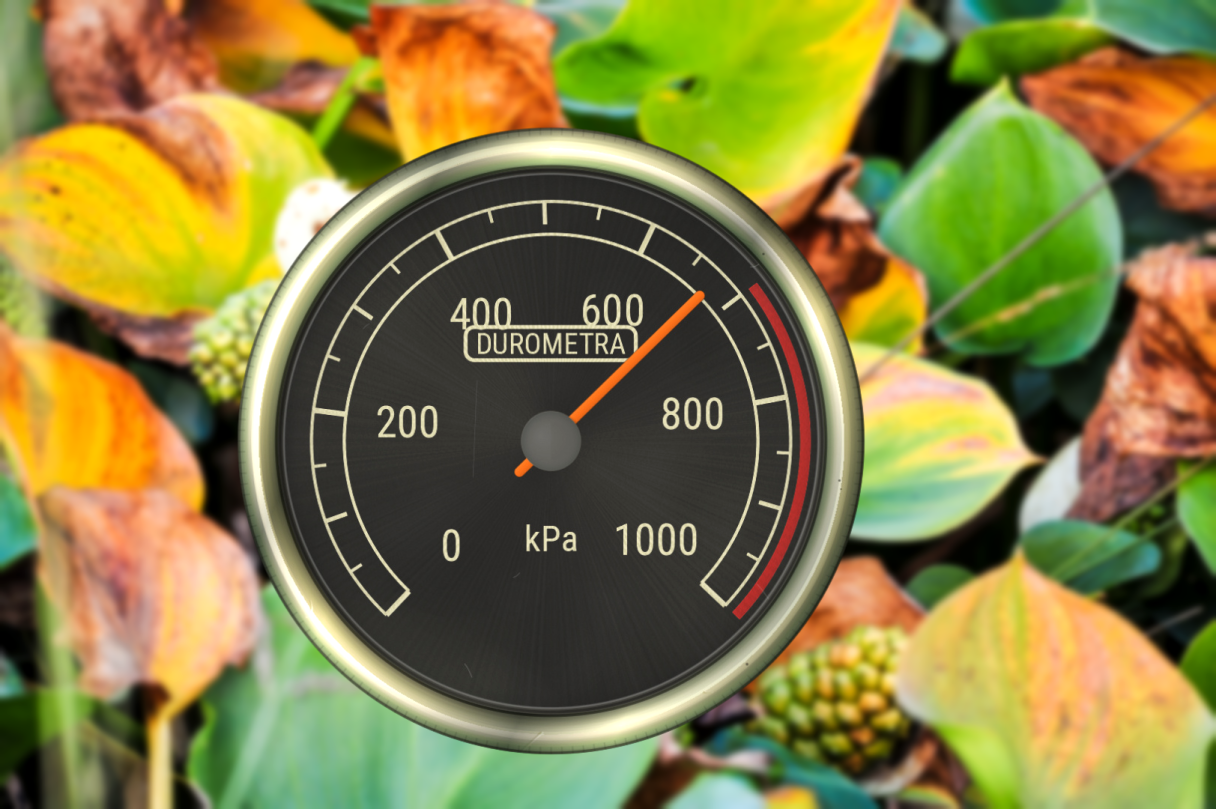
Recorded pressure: 675 kPa
